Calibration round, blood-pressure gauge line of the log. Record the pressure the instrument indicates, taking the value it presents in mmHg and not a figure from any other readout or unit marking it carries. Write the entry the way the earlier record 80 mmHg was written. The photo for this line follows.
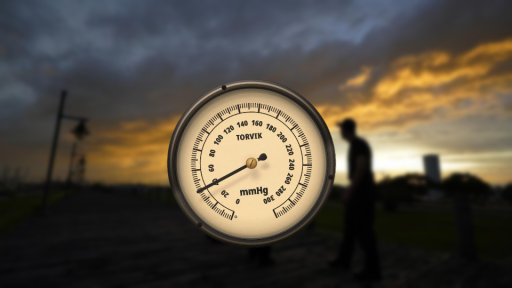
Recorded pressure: 40 mmHg
